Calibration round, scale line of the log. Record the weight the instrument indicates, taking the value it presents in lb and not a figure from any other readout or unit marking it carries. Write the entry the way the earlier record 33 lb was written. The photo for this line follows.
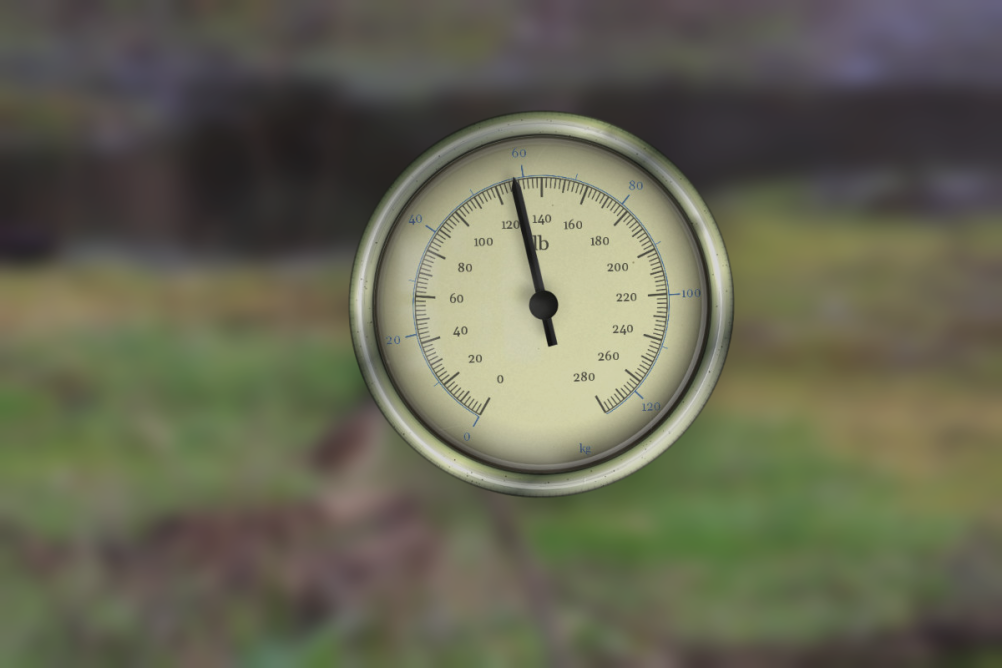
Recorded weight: 128 lb
